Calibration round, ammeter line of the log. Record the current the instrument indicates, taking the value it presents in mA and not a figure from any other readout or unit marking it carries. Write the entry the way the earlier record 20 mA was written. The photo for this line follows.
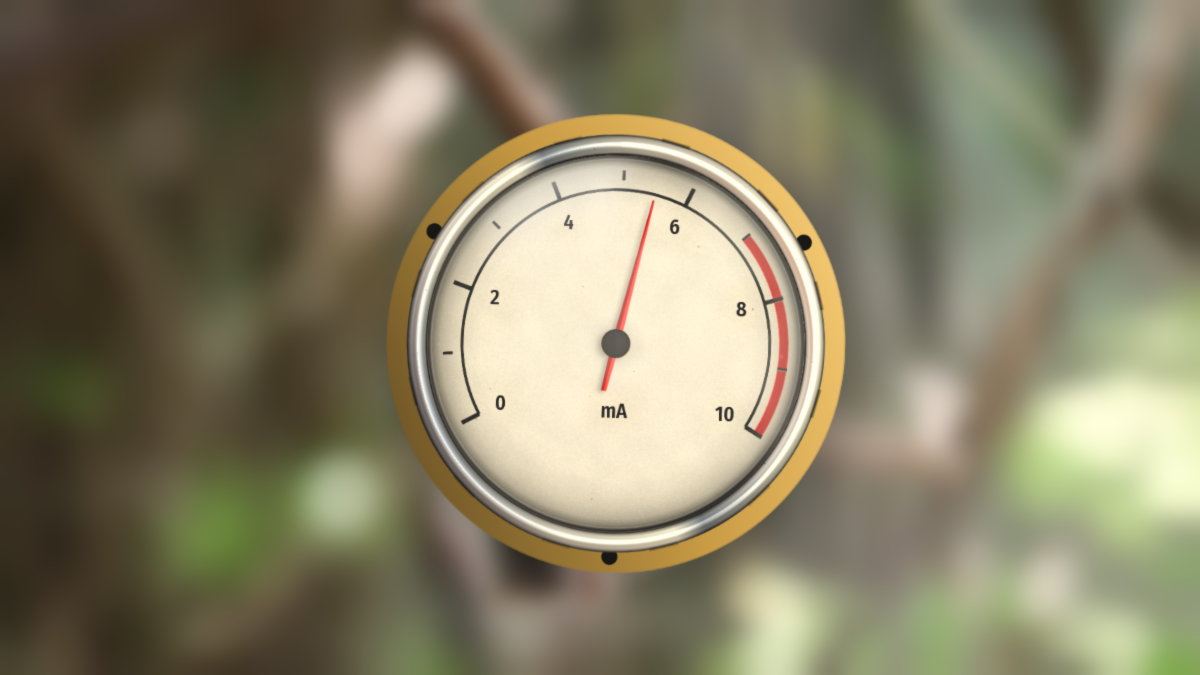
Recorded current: 5.5 mA
